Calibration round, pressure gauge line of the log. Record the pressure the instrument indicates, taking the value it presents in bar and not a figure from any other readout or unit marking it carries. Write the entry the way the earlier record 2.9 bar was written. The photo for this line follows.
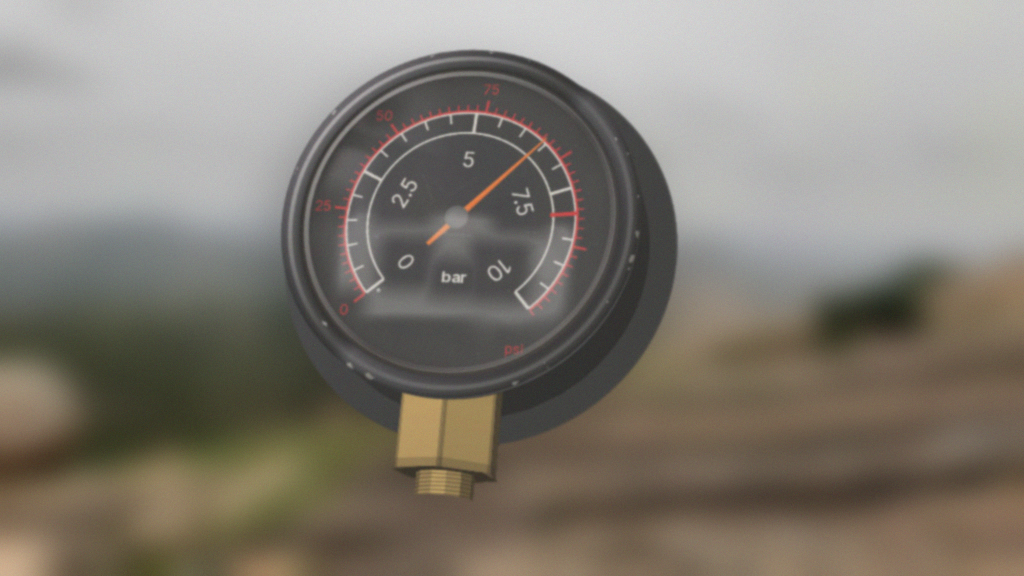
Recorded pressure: 6.5 bar
